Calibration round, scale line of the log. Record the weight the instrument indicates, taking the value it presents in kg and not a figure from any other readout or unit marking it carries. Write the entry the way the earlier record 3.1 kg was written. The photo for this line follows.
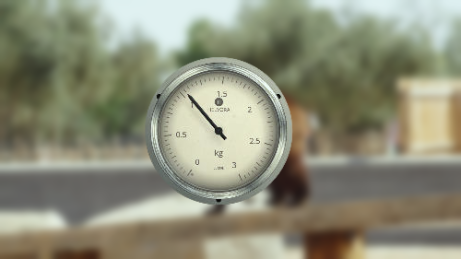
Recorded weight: 1.05 kg
